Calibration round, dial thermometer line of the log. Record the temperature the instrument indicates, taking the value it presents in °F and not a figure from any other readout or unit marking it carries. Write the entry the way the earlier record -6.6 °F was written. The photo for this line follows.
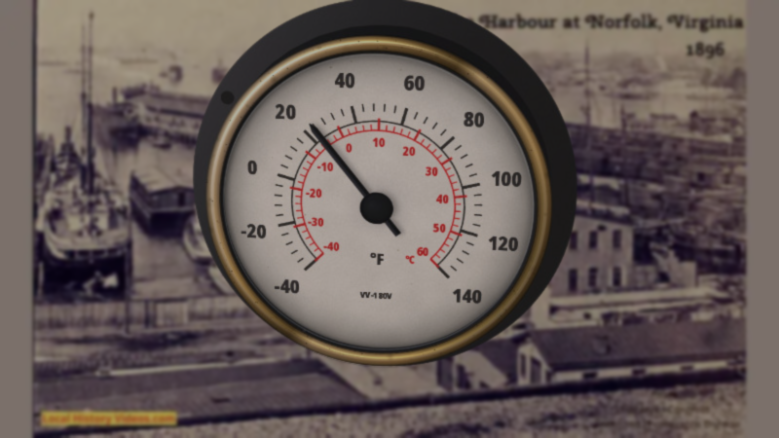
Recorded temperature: 24 °F
